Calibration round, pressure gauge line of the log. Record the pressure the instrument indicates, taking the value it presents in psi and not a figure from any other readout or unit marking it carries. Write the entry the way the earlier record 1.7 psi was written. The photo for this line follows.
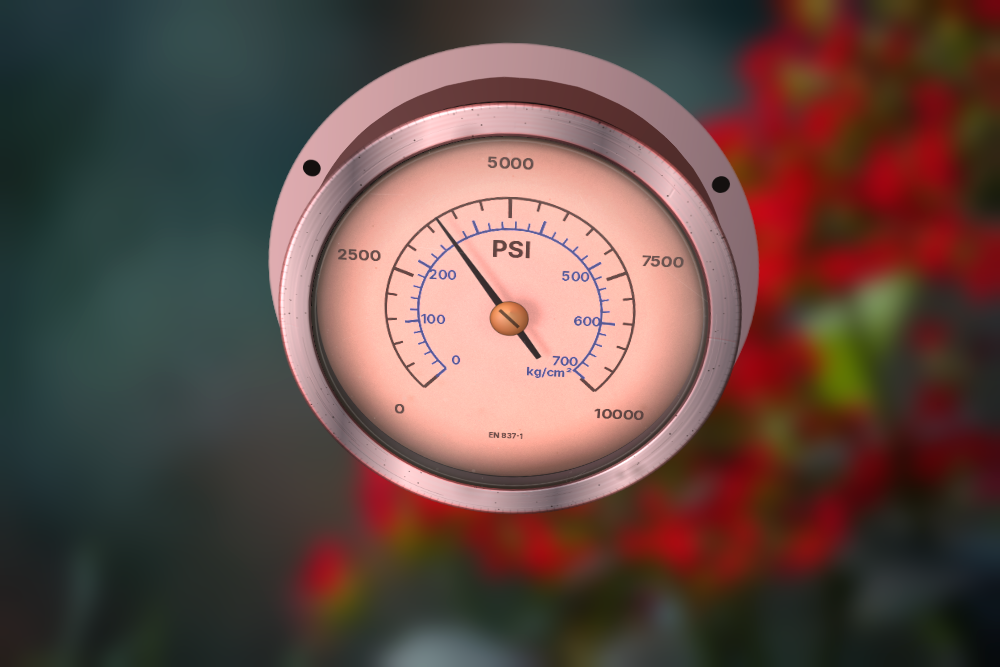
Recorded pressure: 3750 psi
